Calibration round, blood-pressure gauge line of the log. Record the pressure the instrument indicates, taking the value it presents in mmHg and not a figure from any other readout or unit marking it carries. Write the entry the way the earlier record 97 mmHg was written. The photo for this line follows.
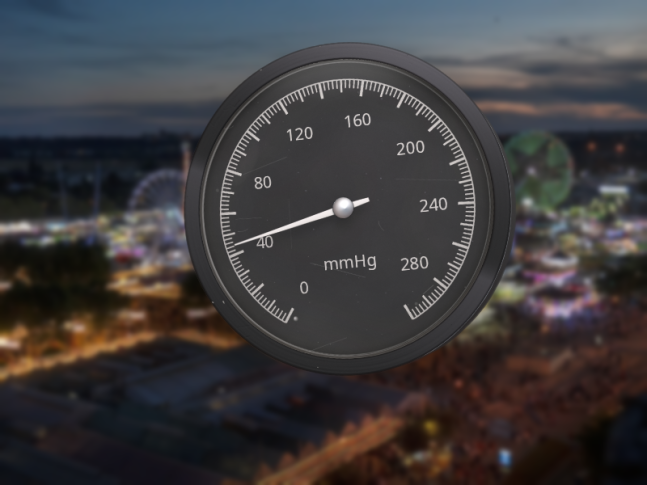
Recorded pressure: 44 mmHg
